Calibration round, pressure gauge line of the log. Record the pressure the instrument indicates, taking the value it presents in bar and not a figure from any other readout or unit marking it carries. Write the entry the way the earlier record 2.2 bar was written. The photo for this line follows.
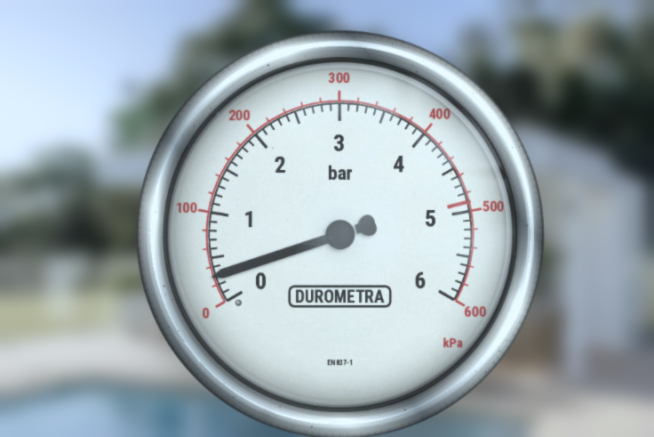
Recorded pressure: 0.3 bar
